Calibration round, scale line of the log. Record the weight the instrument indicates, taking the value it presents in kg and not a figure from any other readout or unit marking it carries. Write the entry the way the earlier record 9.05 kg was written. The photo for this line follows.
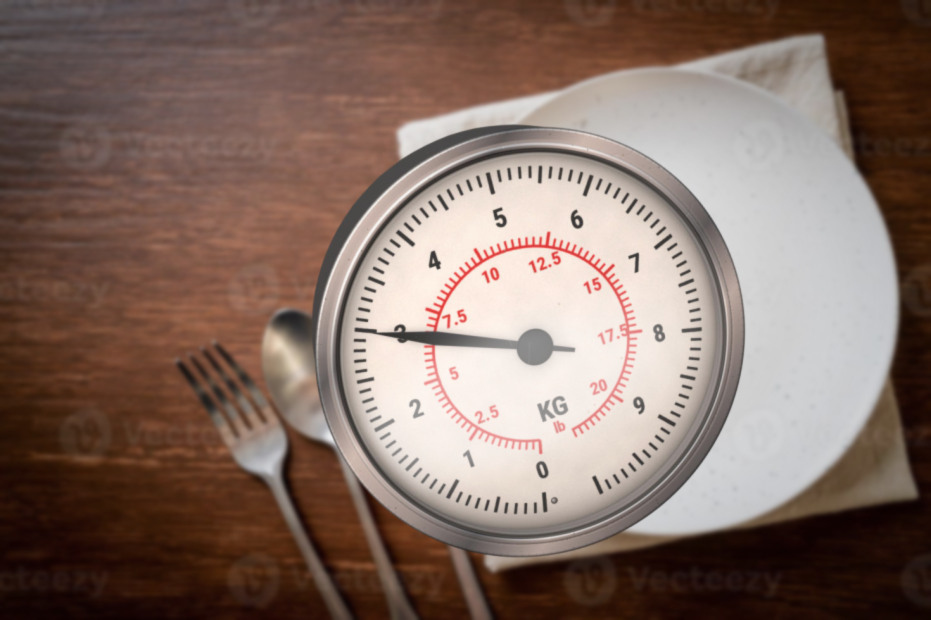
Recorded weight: 3 kg
